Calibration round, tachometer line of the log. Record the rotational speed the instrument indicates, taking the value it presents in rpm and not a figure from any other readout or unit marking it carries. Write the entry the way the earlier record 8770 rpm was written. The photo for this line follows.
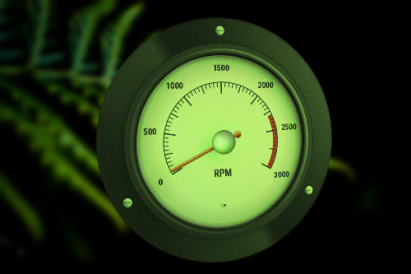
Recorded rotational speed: 50 rpm
